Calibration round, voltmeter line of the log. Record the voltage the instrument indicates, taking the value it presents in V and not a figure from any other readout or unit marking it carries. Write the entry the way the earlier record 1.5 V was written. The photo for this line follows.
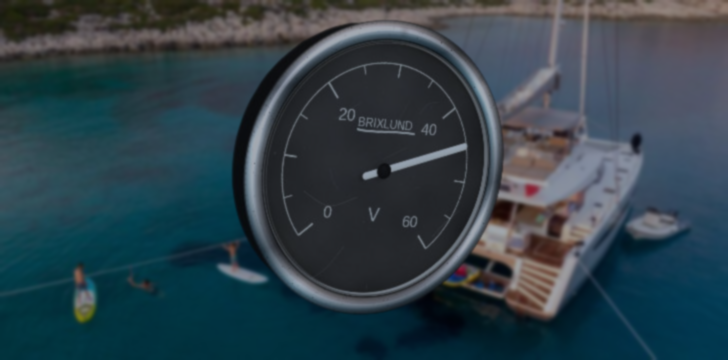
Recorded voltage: 45 V
